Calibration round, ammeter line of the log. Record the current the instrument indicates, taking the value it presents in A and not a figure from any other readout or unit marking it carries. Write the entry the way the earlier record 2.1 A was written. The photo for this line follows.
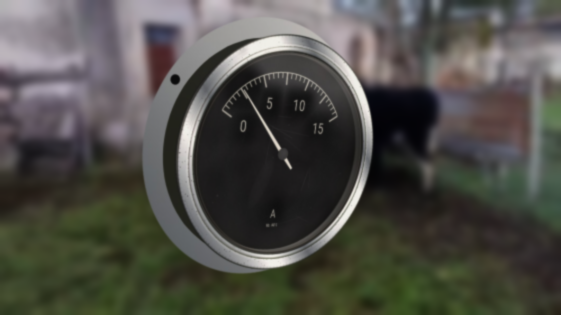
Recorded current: 2.5 A
